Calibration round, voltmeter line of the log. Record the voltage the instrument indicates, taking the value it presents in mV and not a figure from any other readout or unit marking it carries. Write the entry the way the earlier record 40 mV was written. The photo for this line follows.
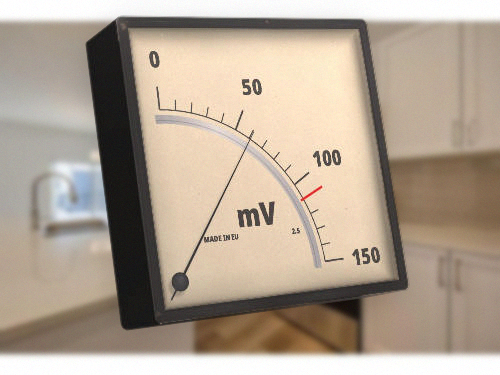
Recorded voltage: 60 mV
